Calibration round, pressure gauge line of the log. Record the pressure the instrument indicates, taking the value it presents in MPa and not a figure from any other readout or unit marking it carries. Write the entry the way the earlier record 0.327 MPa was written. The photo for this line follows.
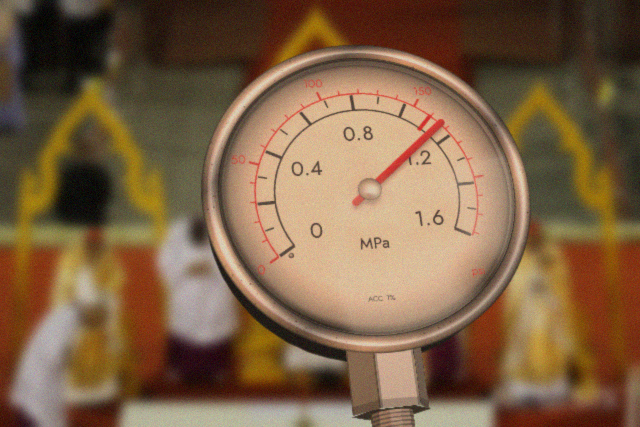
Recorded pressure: 1.15 MPa
